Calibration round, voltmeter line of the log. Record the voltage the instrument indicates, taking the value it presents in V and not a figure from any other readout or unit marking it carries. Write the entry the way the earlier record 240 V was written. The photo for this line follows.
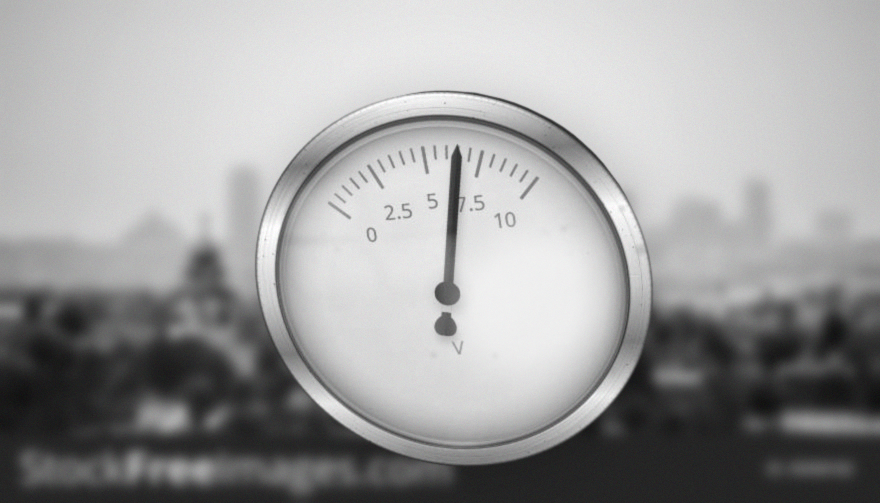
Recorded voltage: 6.5 V
